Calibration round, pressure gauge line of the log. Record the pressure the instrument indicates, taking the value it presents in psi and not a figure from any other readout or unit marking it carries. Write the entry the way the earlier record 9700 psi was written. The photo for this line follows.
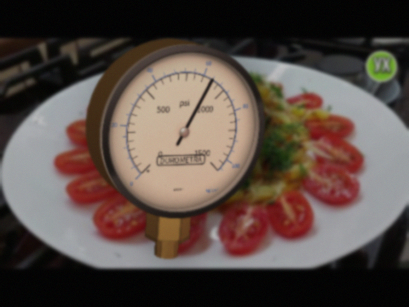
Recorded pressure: 900 psi
